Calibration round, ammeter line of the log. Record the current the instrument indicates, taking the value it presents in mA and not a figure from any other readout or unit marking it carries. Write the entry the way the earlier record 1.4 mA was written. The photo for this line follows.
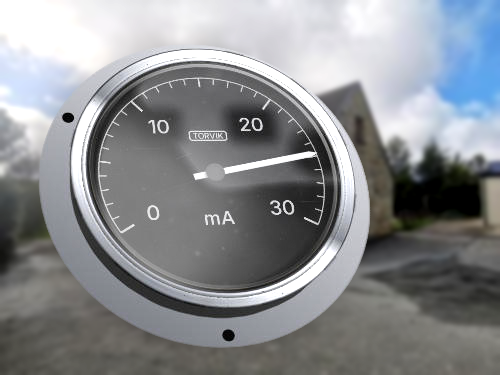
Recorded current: 25 mA
